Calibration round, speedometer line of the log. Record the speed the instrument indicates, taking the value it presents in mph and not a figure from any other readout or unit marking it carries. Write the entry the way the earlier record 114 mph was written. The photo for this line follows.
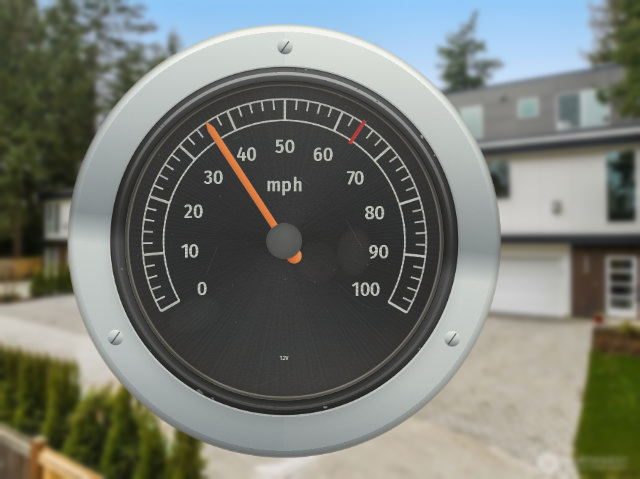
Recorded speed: 36 mph
